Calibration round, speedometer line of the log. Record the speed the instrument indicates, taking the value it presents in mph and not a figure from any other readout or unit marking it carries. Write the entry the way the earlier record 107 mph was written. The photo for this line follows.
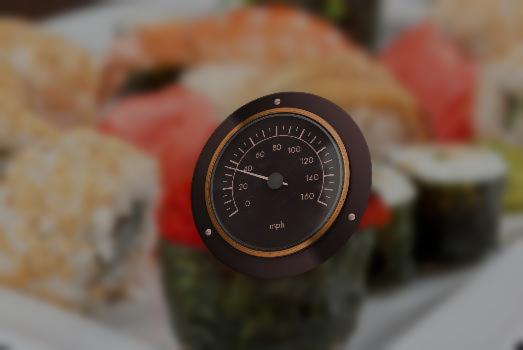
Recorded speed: 35 mph
